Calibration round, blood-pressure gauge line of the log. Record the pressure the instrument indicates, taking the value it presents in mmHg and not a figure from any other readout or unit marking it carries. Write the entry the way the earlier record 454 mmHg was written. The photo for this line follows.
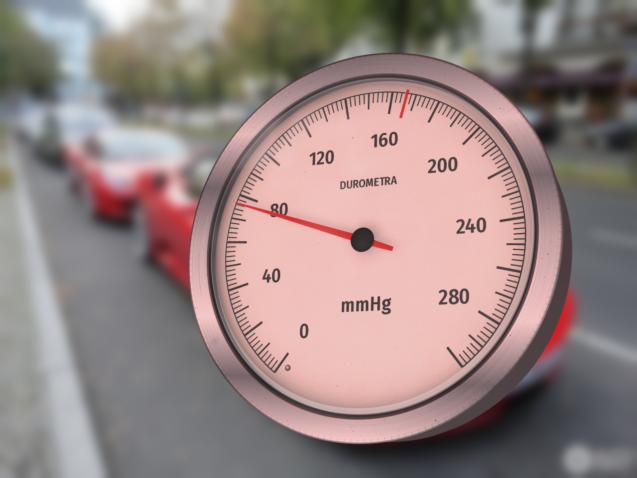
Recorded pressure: 76 mmHg
